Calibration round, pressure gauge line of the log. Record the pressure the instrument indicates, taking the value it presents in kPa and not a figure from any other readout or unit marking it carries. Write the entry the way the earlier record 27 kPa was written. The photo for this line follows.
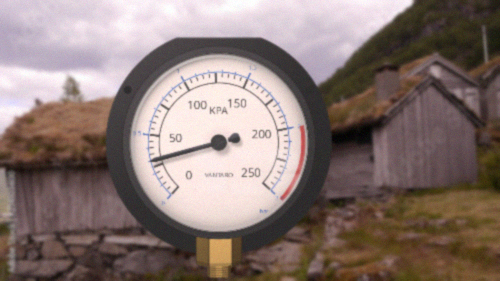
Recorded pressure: 30 kPa
